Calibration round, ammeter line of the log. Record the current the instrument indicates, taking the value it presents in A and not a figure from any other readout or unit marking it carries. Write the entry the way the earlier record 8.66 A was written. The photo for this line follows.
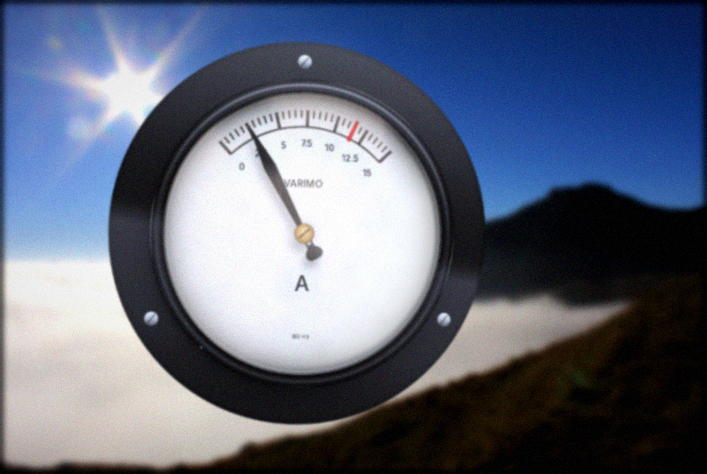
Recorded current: 2.5 A
